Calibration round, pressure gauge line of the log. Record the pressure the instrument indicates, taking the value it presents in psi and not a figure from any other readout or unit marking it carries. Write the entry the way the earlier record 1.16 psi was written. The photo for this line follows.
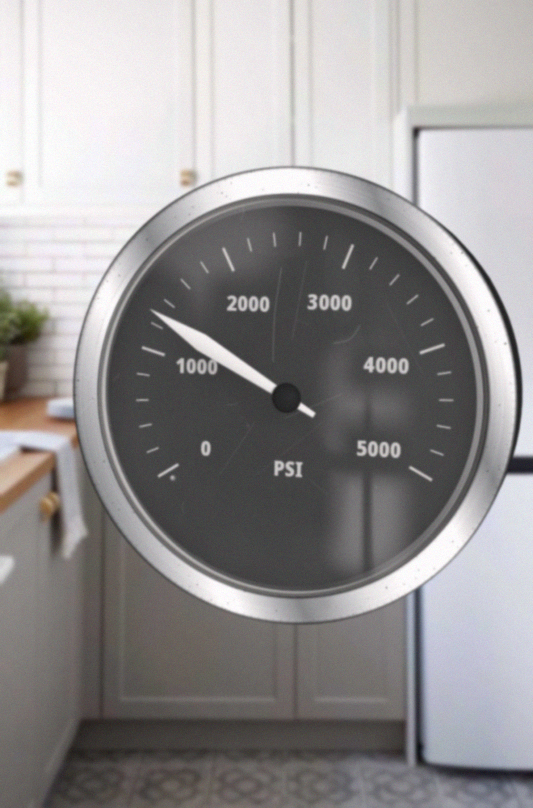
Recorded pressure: 1300 psi
